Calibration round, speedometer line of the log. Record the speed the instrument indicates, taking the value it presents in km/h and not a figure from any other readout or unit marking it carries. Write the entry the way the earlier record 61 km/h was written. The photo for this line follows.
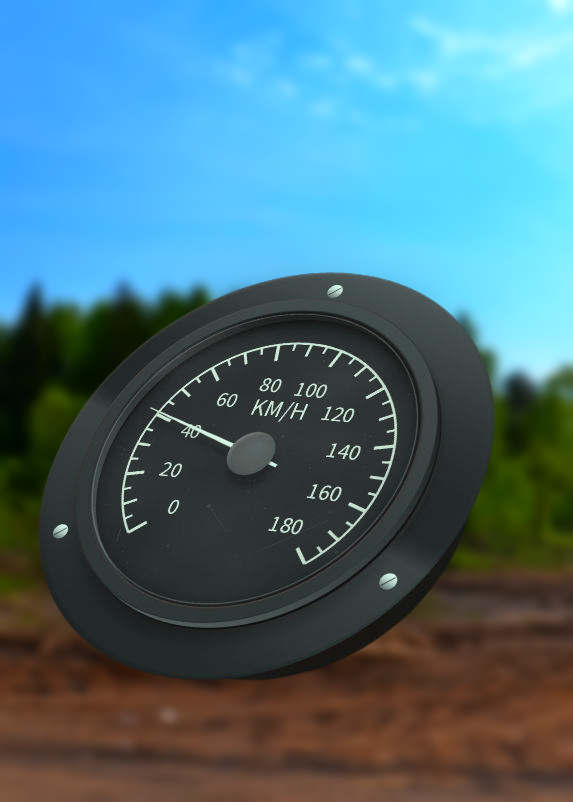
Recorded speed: 40 km/h
